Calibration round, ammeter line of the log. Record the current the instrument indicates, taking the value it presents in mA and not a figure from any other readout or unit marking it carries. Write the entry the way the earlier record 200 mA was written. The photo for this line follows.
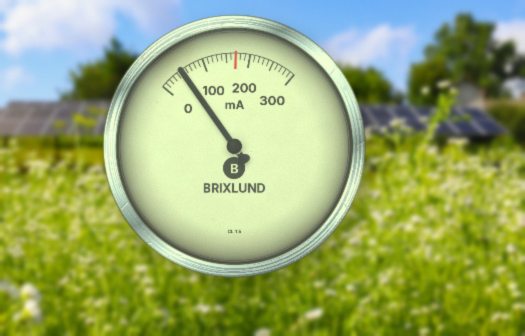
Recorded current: 50 mA
